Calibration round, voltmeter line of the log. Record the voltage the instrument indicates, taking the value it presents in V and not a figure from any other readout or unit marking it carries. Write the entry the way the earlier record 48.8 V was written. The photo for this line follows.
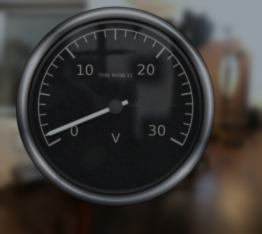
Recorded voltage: 1 V
